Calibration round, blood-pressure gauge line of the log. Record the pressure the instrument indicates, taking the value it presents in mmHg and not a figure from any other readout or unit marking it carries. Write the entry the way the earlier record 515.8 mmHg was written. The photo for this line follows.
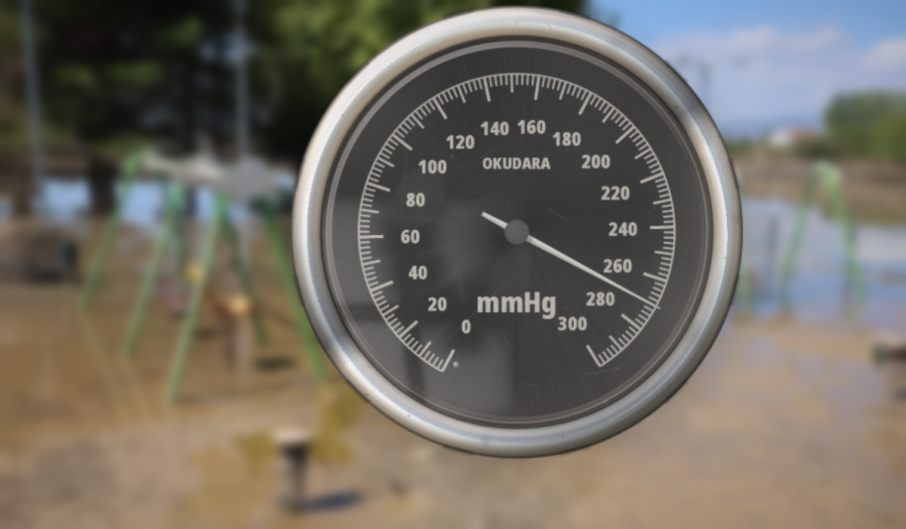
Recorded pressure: 270 mmHg
